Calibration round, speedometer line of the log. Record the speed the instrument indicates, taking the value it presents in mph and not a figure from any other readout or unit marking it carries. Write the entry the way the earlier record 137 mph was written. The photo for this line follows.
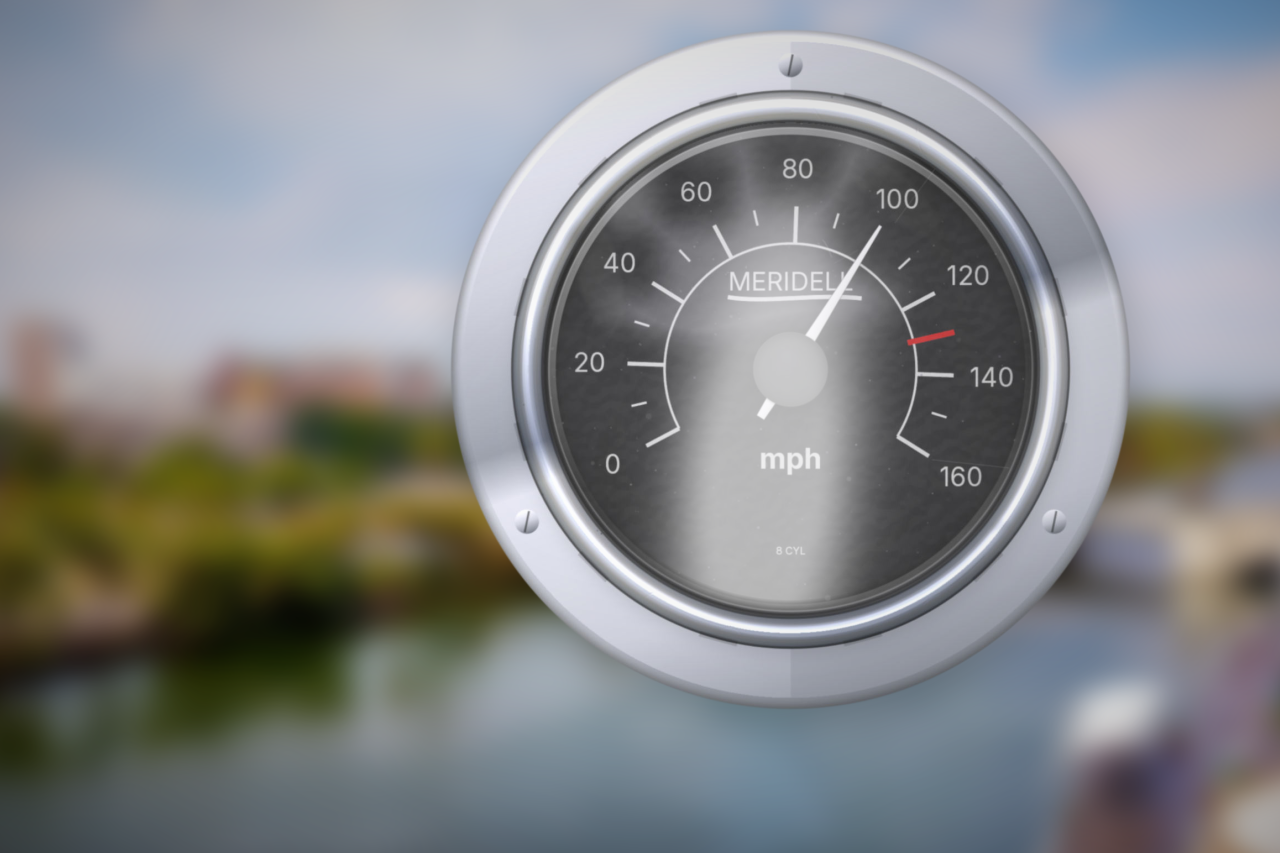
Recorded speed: 100 mph
